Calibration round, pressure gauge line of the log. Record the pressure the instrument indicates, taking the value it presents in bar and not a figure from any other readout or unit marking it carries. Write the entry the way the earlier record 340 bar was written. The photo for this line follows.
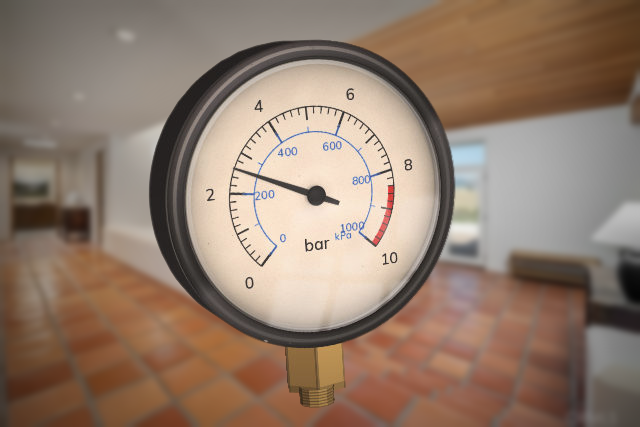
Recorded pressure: 2.6 bar
